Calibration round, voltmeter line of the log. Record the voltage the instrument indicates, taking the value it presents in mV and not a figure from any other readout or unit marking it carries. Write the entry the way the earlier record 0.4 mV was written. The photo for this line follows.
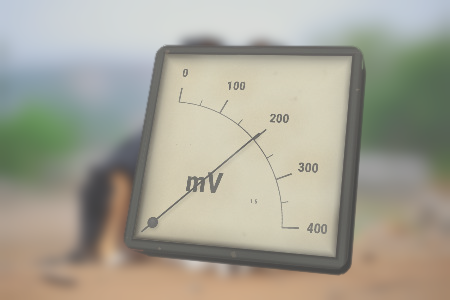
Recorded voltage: 200 mV
